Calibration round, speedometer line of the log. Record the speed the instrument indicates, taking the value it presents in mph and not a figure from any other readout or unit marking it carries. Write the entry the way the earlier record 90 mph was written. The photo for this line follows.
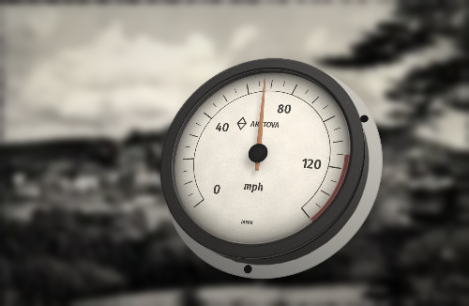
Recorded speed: 67.5 mph
